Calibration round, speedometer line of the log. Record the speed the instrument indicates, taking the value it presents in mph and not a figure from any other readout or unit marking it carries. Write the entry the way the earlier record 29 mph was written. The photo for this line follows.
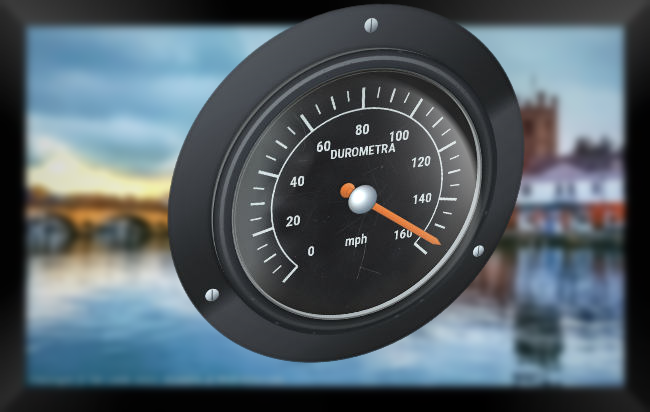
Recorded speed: 155 mph
